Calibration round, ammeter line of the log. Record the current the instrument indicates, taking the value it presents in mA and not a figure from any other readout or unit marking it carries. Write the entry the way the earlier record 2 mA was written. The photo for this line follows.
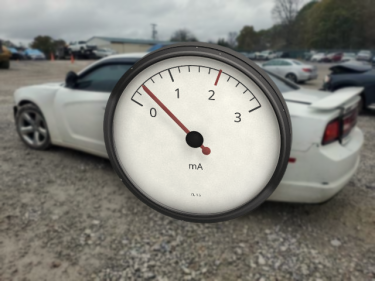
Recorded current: 0.4 mA
